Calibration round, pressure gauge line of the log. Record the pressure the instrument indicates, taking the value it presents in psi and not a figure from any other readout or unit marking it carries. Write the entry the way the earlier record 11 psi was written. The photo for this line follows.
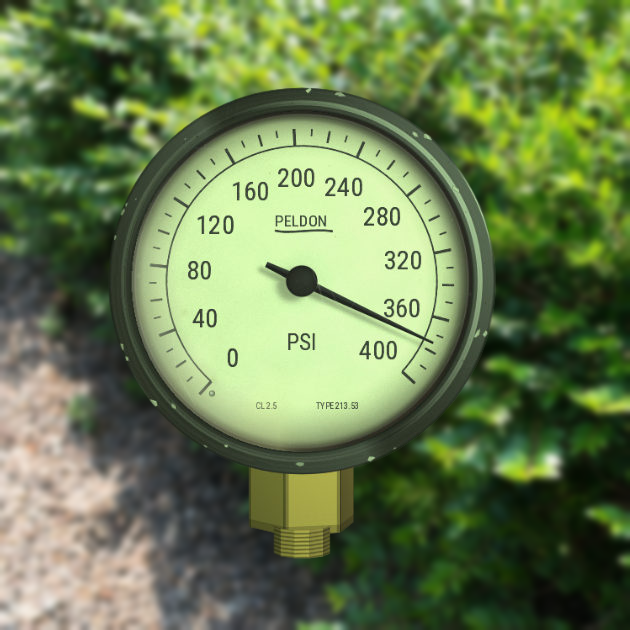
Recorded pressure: 375 psi
